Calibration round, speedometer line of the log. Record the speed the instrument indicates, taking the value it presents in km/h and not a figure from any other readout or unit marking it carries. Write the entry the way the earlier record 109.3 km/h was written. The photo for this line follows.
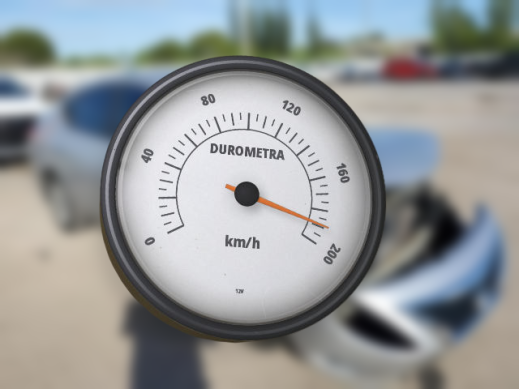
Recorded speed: 190 km/h
